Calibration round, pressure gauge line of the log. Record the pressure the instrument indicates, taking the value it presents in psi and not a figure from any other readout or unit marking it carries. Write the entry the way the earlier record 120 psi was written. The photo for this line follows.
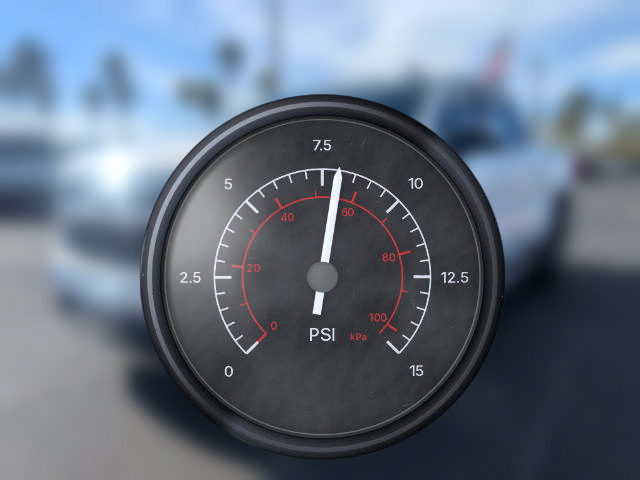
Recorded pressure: 8 psi
